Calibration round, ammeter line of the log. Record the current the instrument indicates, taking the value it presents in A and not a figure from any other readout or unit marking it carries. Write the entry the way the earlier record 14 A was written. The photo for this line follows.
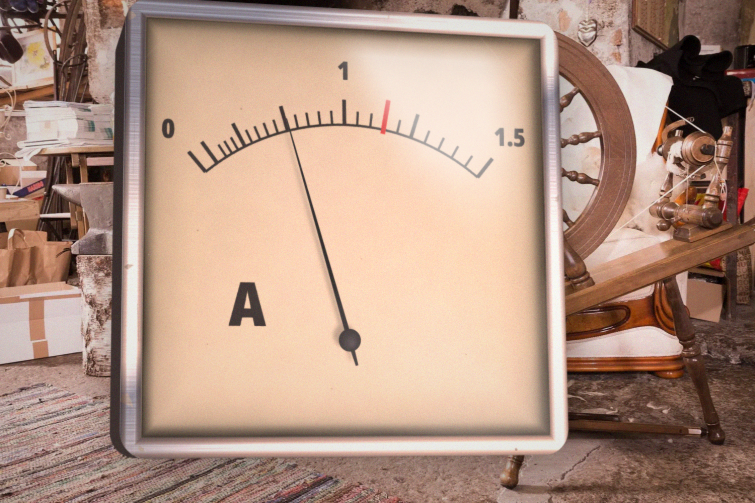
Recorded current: 0.75 A
